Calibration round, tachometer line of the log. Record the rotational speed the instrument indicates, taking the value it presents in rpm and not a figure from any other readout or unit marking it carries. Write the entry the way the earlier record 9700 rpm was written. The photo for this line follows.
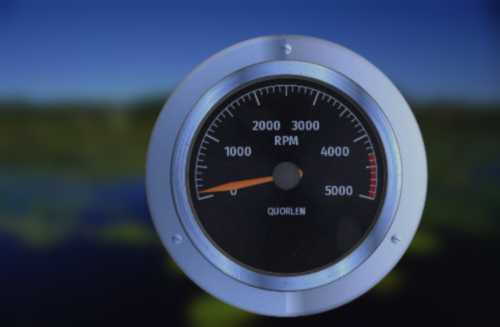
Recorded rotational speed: 100 rpm
